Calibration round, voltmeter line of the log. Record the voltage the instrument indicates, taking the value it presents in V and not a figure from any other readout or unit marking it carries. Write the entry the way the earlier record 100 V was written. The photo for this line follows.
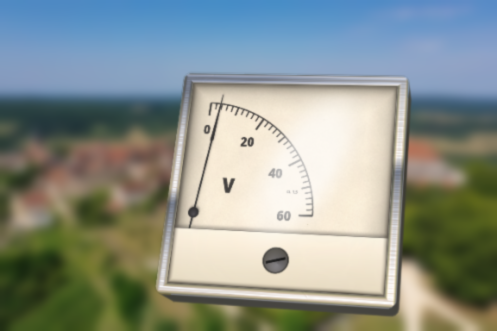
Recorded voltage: 4 V
